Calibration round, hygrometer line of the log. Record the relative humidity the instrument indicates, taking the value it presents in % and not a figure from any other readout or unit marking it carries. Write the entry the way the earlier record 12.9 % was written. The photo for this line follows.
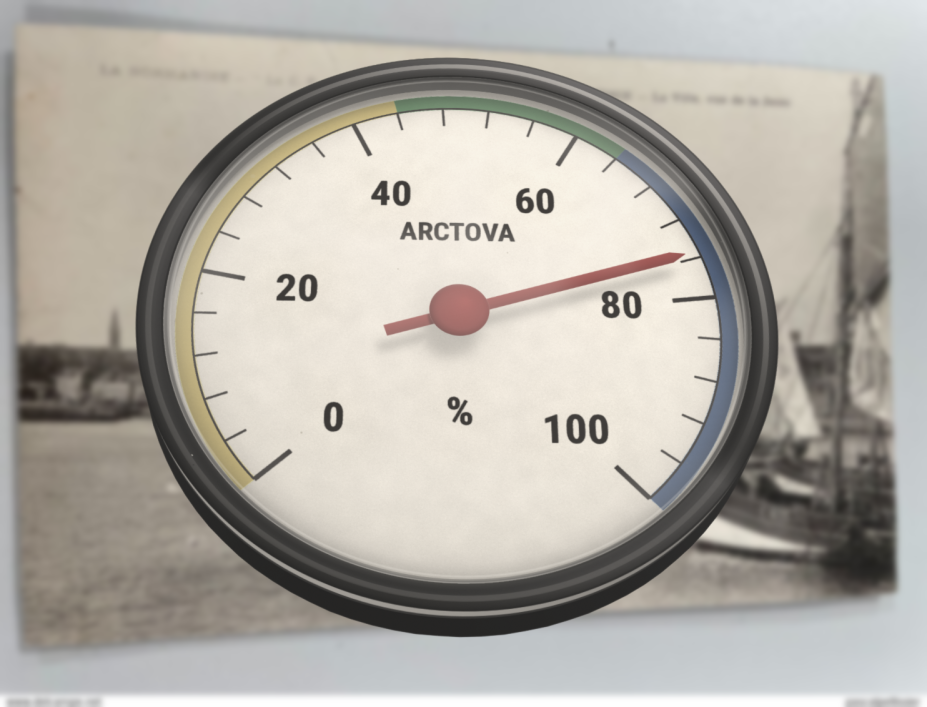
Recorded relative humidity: 76 %
